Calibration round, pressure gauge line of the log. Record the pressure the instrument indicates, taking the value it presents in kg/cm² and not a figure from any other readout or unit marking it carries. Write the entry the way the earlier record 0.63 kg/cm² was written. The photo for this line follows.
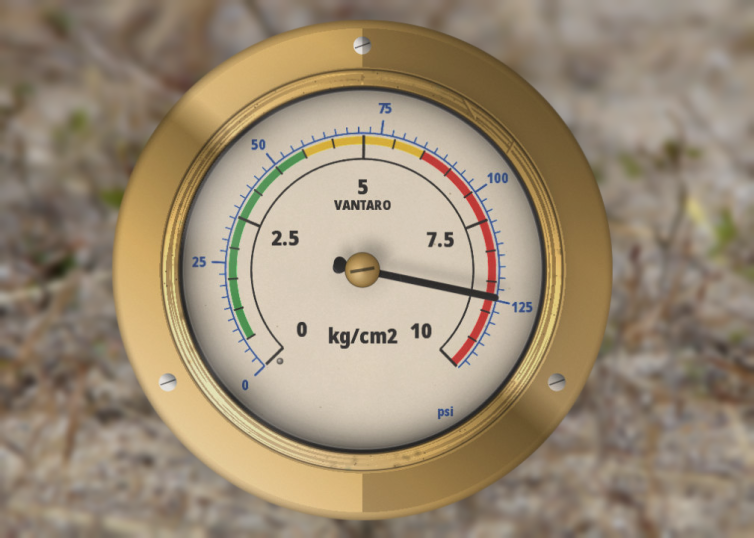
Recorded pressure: 8.75 kg/cm²
